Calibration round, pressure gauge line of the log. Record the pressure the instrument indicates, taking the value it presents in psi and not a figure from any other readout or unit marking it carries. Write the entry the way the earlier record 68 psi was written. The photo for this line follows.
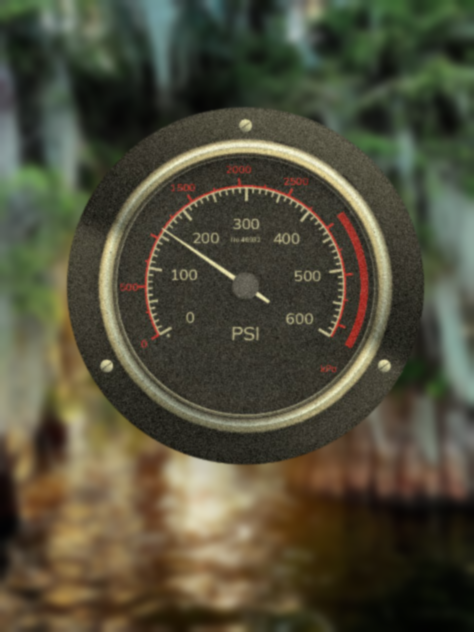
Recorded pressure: 160 psi
